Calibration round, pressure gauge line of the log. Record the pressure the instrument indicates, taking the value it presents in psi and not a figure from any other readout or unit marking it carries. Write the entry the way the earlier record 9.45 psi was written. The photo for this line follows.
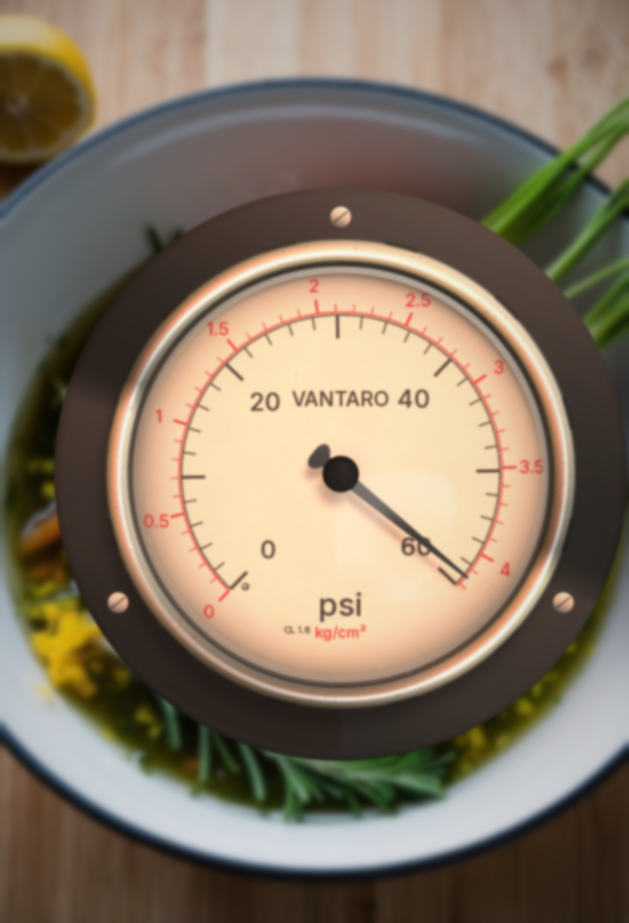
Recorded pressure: 59 psi
